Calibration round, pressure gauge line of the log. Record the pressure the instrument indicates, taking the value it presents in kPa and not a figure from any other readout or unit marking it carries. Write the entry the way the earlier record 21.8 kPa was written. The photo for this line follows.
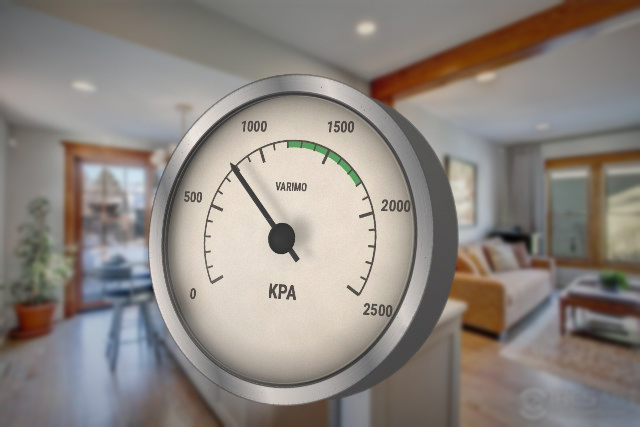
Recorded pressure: 800 kPa
